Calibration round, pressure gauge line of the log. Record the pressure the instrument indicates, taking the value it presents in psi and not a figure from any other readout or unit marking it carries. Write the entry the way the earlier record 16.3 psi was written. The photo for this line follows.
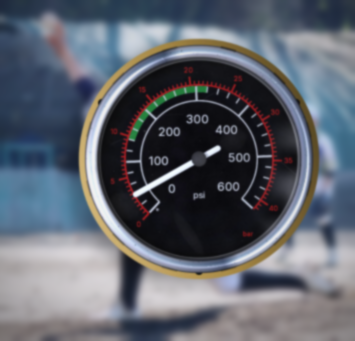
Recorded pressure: 40 psi
